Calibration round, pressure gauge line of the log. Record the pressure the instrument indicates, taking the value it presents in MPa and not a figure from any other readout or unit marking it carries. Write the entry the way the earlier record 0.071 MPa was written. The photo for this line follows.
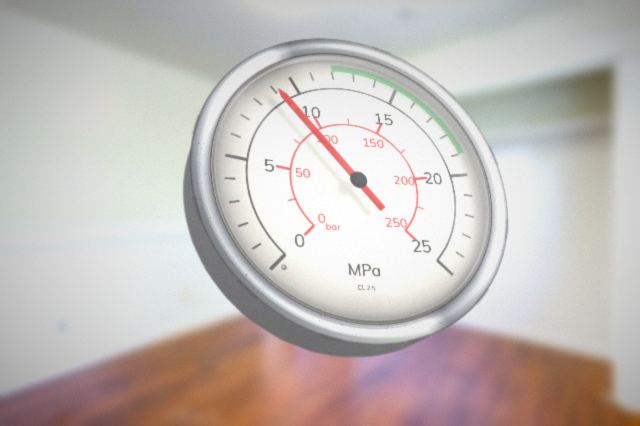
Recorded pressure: 9 MPa
